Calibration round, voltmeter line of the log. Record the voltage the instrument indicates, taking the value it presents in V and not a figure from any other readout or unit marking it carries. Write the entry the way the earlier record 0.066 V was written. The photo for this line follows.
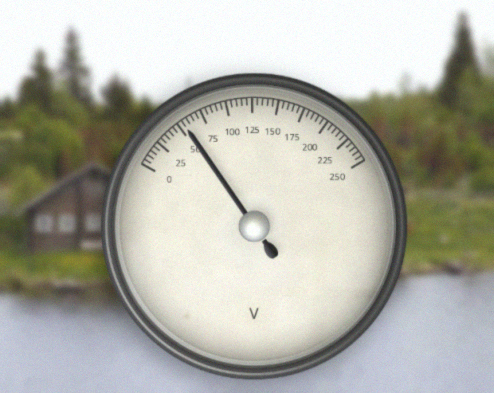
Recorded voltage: 55 V
